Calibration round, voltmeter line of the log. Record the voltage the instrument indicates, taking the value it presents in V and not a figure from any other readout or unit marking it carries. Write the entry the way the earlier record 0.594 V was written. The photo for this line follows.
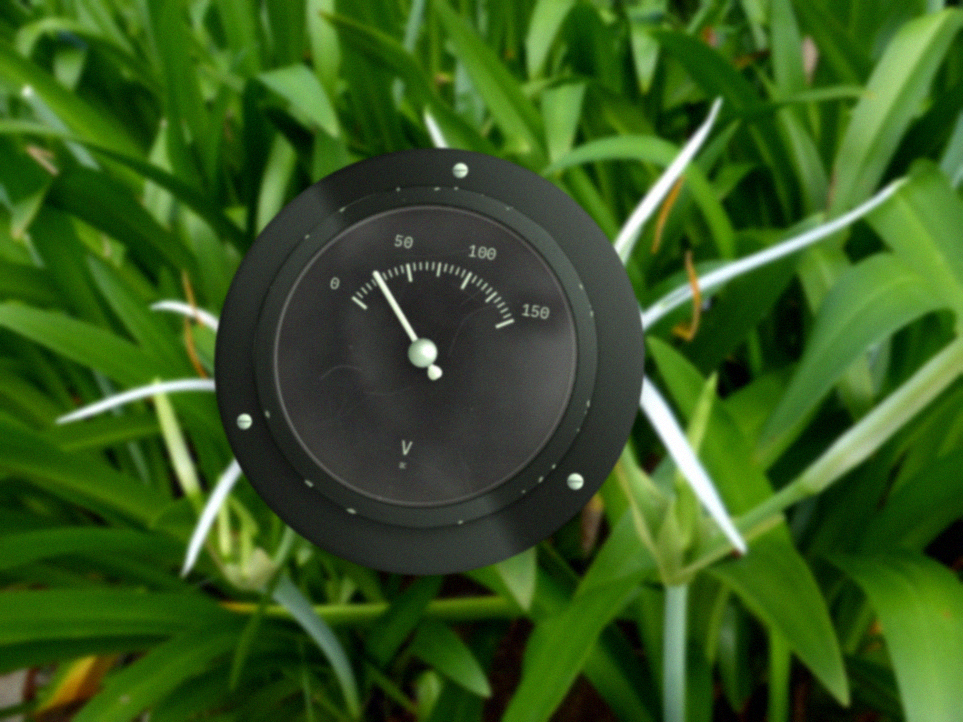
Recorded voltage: 25 V
